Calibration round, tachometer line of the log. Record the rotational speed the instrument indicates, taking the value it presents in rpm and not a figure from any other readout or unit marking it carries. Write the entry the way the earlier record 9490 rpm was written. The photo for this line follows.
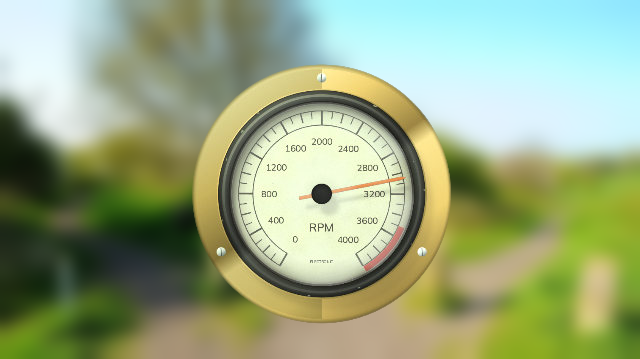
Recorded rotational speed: 3050 rpm
